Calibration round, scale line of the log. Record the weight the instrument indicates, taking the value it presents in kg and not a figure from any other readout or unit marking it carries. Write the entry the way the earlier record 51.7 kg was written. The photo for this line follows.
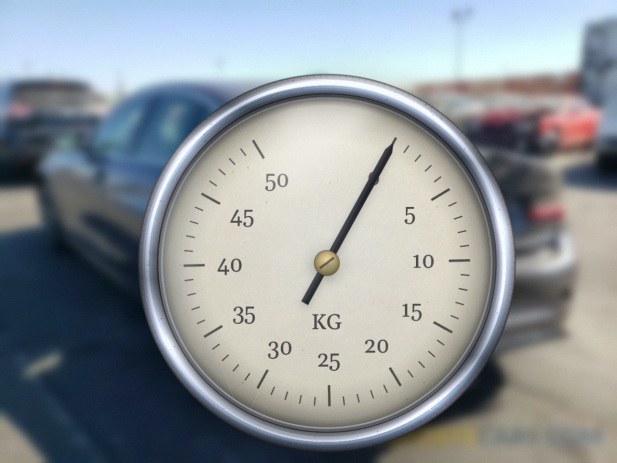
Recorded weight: 0 kg
